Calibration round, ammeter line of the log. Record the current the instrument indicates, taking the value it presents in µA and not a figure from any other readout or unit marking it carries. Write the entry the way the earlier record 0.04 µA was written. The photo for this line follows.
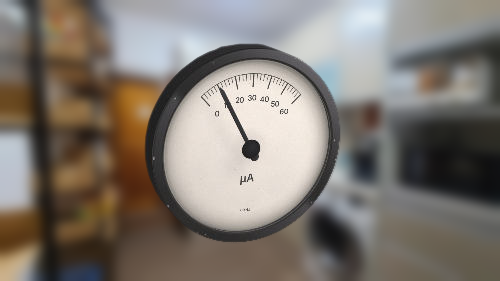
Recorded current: 10 µA
